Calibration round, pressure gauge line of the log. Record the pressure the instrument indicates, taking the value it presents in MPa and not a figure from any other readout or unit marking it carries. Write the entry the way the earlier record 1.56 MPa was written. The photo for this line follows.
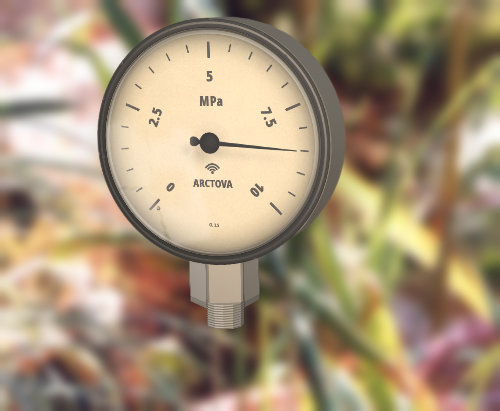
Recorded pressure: 8.5 MPa
